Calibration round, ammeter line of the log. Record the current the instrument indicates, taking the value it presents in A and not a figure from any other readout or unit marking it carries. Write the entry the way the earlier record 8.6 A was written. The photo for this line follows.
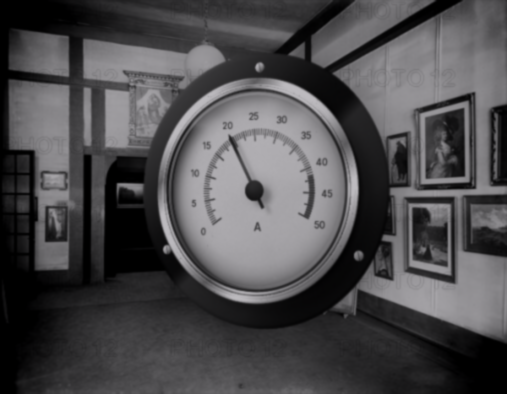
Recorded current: 20 A
